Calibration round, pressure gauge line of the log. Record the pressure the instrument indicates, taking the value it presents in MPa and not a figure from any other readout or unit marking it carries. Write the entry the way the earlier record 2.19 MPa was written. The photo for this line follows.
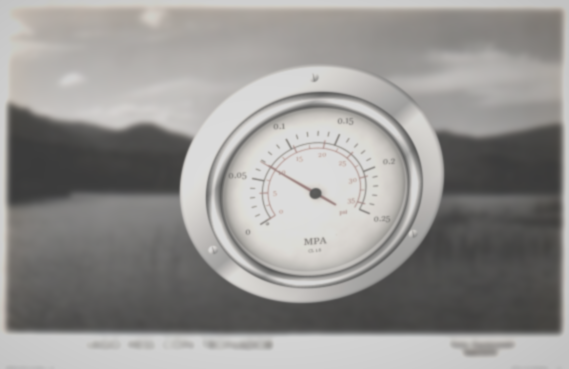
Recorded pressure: 0.07 MPa
